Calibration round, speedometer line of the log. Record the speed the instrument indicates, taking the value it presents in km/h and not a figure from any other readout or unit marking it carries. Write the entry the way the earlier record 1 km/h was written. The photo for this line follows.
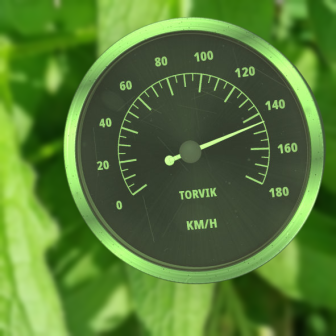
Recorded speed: 145 km/h
